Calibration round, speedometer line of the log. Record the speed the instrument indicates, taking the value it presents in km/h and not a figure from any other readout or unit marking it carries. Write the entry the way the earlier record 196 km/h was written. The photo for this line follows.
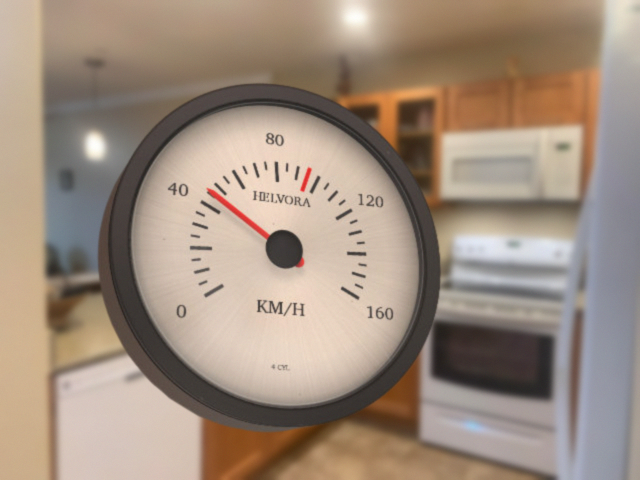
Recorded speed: 45 km/h
